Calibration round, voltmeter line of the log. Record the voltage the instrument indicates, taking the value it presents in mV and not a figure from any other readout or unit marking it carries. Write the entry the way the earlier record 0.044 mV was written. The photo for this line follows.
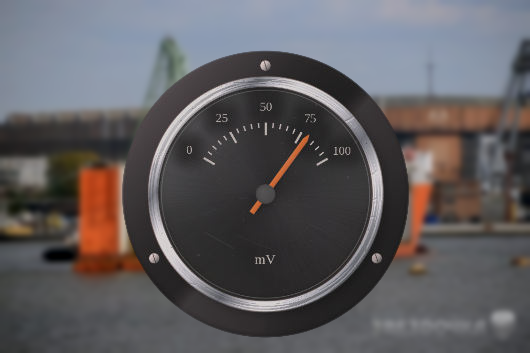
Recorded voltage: 80 mV
